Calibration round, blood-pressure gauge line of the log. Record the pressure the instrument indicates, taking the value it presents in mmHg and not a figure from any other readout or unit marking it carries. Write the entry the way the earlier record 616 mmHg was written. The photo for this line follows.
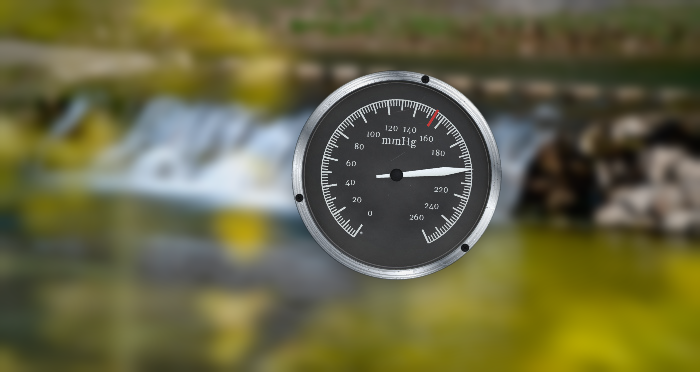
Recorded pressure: 200 mmHg
